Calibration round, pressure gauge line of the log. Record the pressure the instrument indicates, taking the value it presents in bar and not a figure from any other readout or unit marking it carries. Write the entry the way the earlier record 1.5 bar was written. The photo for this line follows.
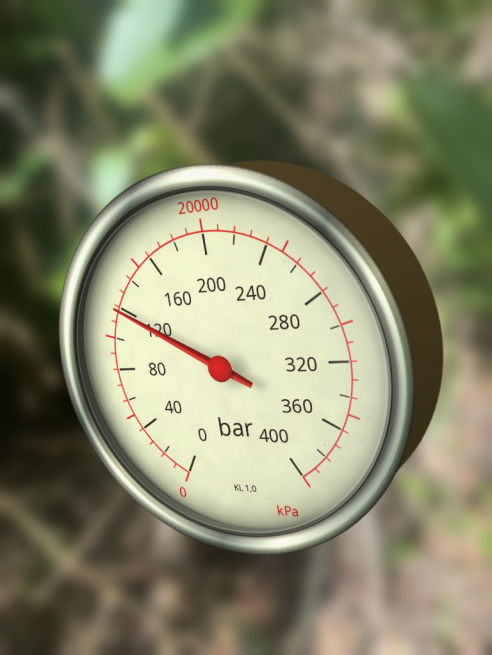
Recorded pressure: 120 bar
